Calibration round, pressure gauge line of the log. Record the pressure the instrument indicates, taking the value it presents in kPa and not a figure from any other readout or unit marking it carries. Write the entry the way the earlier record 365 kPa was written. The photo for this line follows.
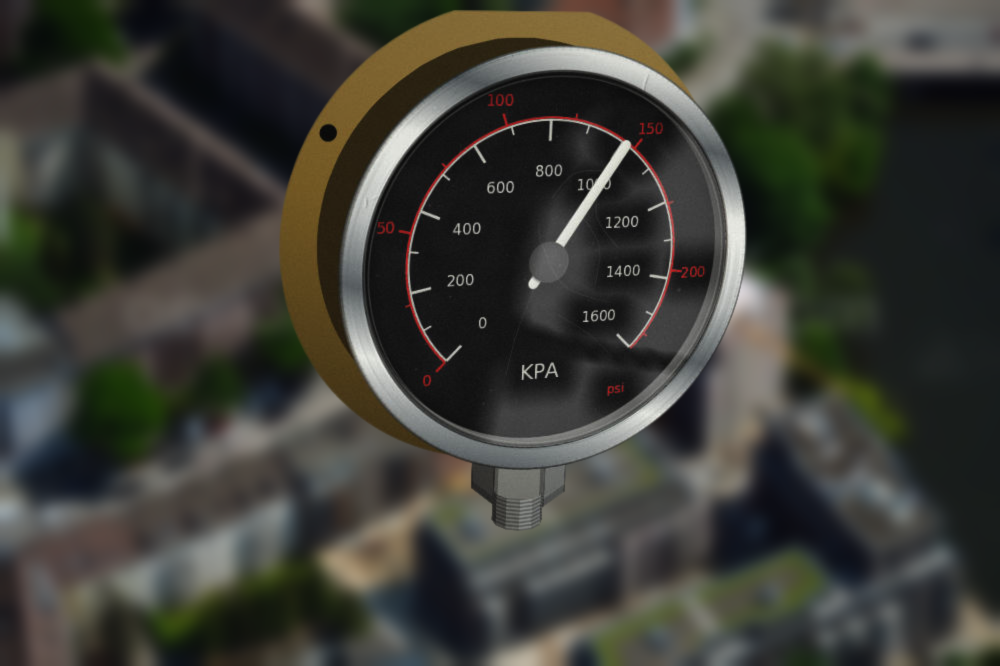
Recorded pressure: 1000 kPa
